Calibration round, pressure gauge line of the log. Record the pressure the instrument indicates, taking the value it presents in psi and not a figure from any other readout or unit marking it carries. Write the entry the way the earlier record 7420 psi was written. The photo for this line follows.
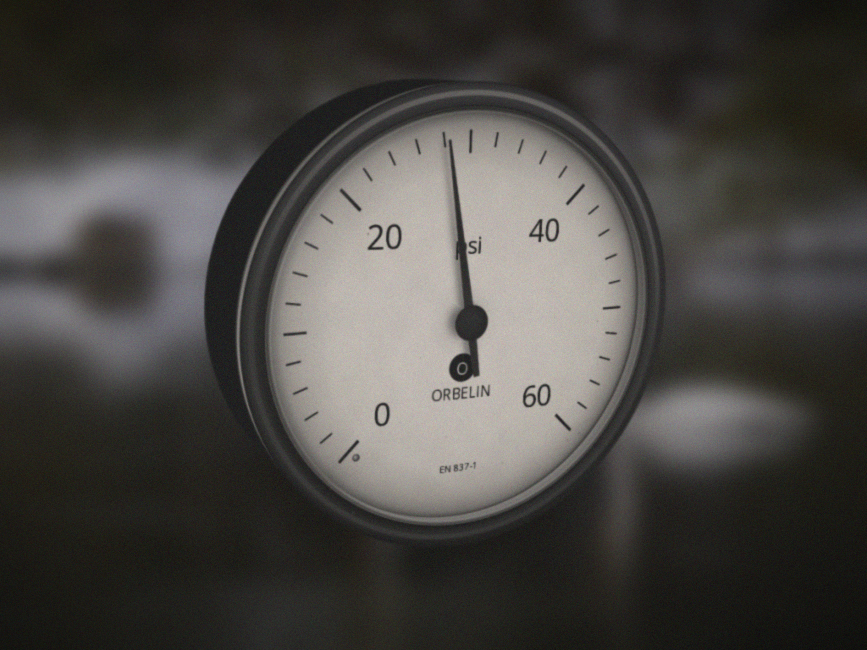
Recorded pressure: 28 psi
